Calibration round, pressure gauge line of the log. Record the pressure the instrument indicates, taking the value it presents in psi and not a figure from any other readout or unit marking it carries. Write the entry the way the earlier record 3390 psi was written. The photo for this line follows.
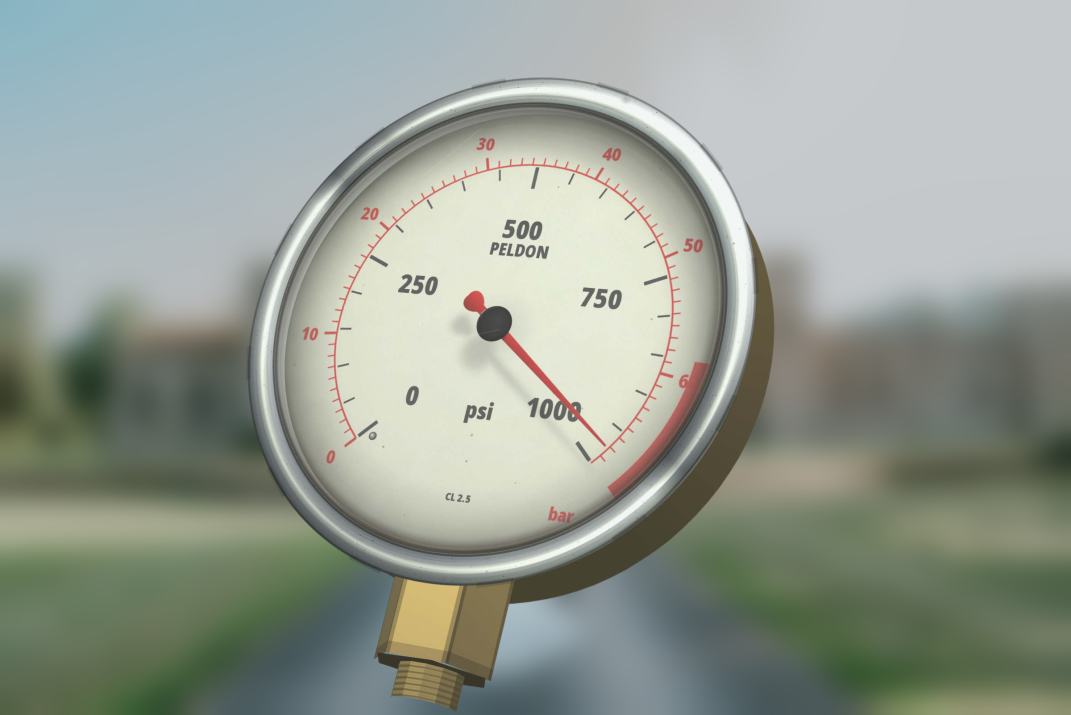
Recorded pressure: 975 psi
